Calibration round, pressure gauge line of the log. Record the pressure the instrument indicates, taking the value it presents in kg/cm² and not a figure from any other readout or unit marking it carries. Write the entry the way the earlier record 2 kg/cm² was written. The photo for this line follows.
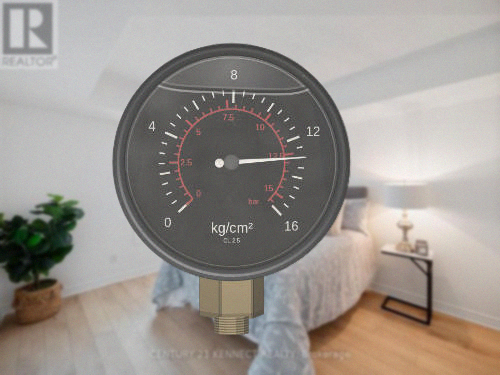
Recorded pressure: 13 kg/cm²
